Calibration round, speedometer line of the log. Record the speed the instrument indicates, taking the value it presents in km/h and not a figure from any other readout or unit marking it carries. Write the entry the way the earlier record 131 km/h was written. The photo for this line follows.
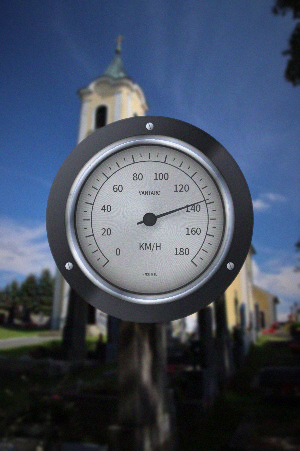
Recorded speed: 137.5 km/h
